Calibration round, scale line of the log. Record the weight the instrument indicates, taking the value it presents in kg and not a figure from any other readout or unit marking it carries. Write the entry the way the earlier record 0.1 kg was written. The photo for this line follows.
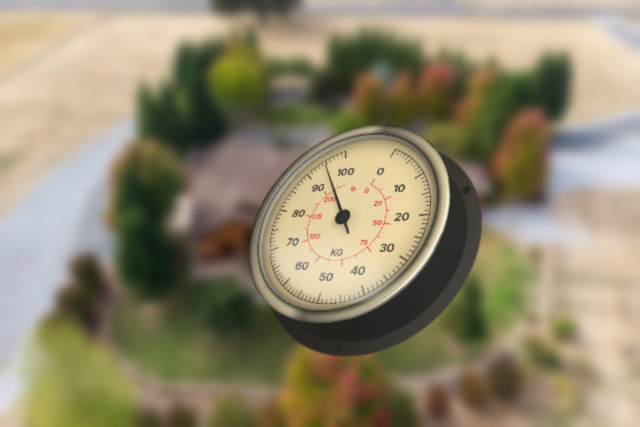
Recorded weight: 95 kg
